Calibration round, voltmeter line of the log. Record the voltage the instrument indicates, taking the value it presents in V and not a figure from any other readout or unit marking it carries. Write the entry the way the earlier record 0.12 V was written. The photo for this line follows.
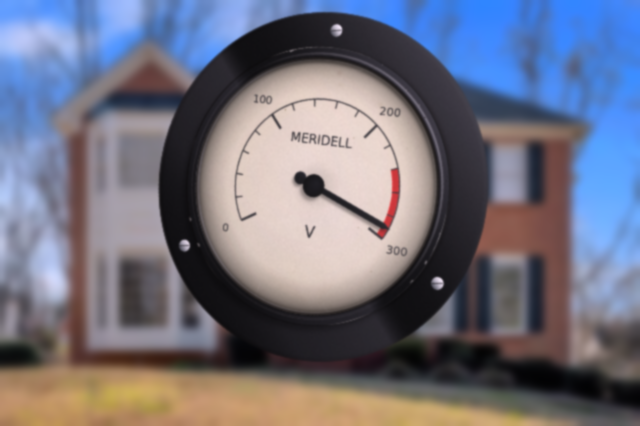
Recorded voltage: 290 V
